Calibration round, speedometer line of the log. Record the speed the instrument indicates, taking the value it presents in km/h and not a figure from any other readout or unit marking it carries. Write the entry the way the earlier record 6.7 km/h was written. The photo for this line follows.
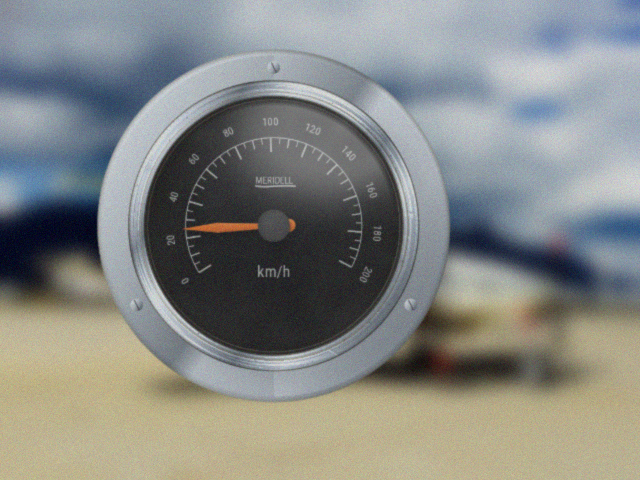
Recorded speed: 25 km/h
